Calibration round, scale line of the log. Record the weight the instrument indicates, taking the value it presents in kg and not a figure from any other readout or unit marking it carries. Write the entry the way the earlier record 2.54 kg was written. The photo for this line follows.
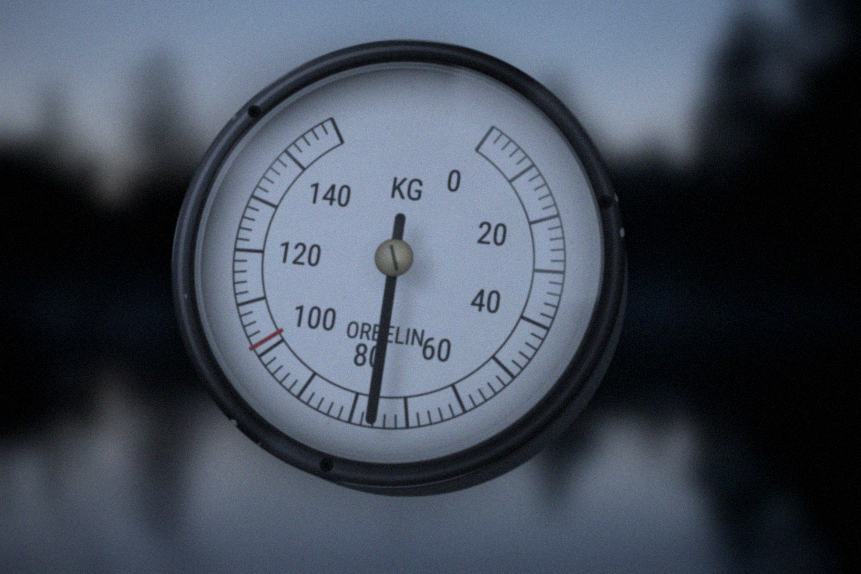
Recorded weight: 76 kg
